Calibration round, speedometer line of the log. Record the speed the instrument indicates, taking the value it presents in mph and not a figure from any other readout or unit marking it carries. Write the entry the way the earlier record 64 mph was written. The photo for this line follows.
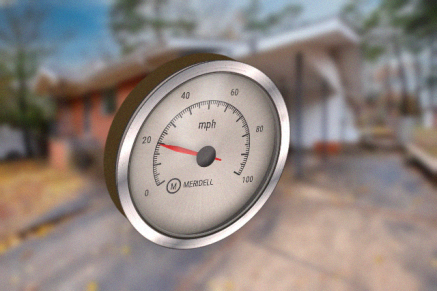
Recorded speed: 20 mph
